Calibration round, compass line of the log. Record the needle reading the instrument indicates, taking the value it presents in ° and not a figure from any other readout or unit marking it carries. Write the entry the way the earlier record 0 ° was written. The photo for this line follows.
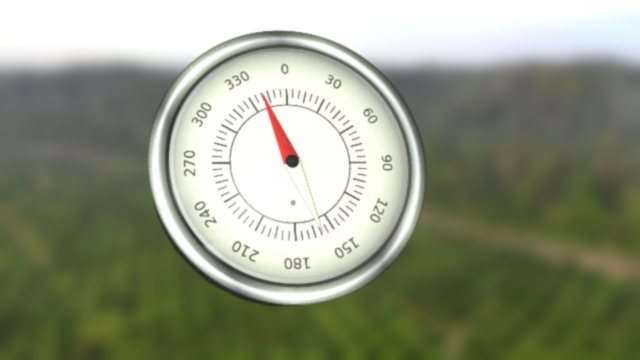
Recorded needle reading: 340 °
